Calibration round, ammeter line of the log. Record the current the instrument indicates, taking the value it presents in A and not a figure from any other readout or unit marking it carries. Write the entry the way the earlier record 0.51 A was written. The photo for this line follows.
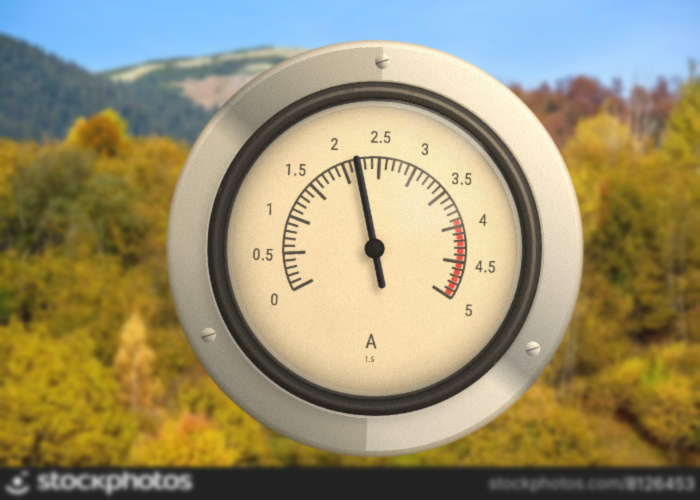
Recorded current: 2.2 A
